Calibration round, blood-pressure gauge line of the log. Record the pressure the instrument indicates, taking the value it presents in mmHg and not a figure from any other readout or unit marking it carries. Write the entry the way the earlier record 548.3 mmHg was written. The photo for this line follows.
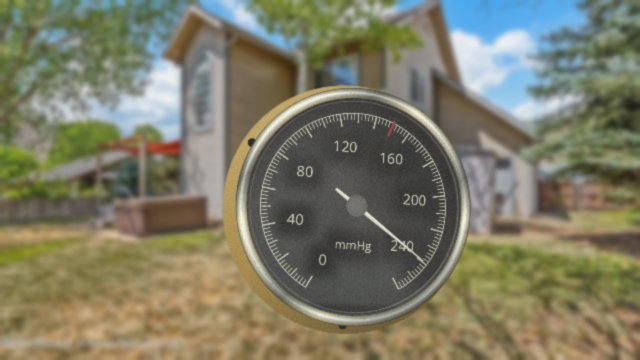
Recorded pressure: 240 mmHg
